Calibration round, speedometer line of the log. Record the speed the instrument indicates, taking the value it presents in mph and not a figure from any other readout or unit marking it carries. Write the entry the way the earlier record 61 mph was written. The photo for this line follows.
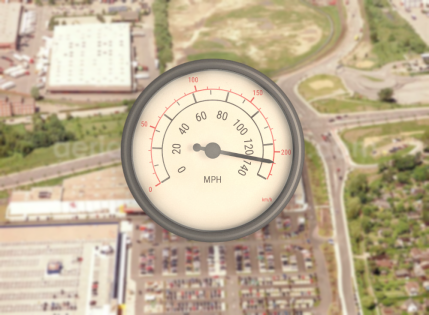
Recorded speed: 130 mph
